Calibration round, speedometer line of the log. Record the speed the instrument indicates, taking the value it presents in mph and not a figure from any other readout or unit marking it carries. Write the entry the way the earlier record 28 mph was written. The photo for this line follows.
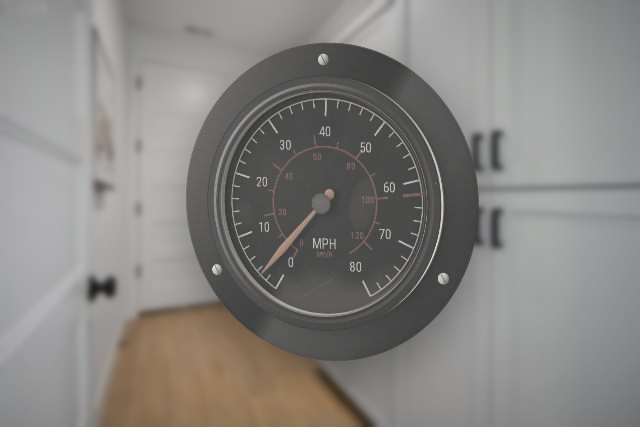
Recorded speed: 3 mph
